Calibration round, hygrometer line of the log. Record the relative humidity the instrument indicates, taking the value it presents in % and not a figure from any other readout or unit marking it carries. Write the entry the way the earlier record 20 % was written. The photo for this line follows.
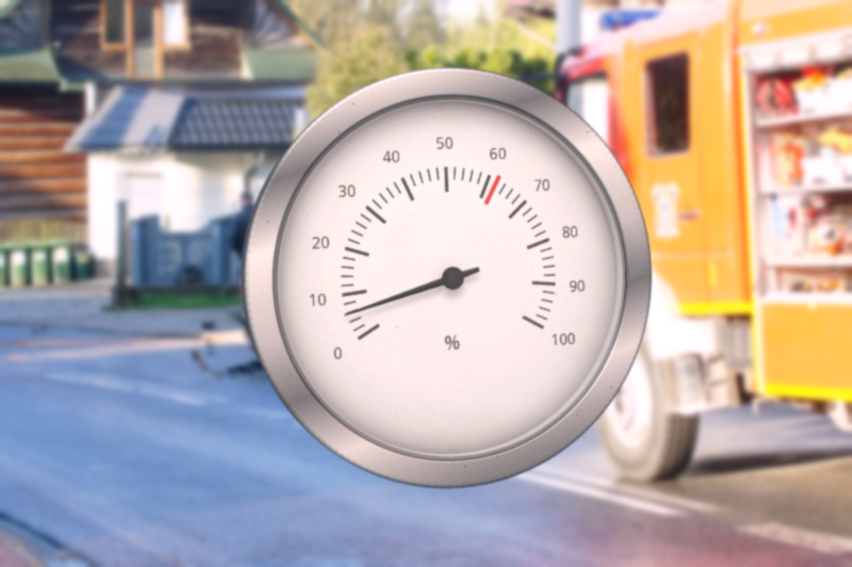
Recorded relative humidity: 6 %
